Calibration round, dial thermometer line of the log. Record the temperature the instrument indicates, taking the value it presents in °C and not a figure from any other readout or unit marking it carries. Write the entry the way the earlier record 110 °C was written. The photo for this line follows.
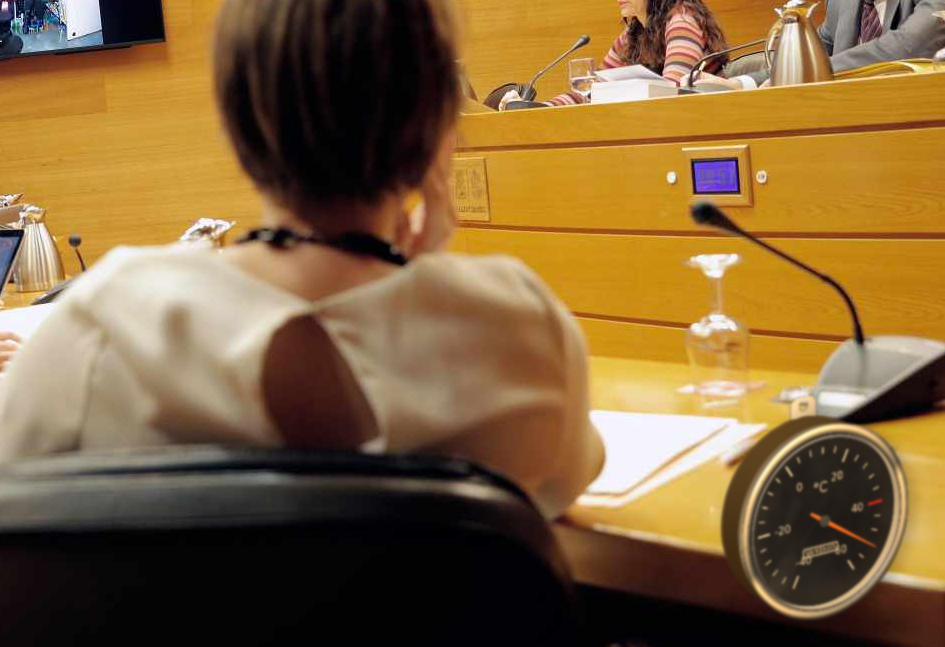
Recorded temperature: 52 °C
